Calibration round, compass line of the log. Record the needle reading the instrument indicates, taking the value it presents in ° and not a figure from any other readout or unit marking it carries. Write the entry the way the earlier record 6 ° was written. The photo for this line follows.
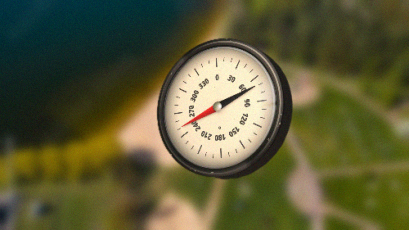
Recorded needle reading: 250 °
